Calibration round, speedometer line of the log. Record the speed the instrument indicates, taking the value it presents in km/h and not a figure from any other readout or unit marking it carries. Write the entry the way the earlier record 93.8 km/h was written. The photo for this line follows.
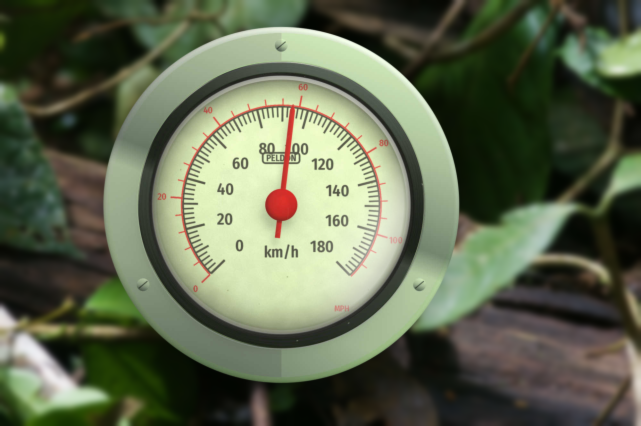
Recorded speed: 94 km/h
